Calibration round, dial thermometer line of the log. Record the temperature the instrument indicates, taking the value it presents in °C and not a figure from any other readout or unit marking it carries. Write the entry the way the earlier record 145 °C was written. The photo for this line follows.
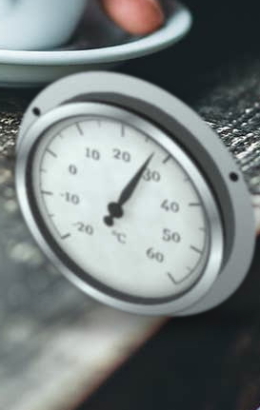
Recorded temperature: 27.5 °C
